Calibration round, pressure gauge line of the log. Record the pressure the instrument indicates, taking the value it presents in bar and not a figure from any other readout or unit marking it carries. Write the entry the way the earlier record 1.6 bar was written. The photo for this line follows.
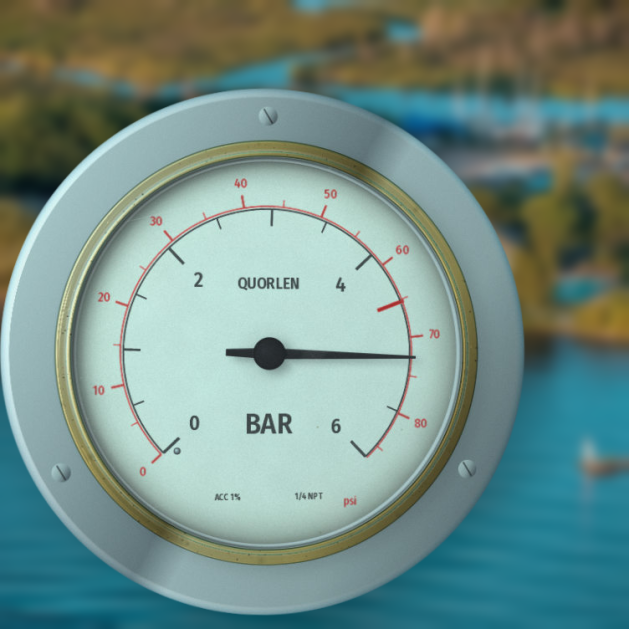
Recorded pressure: 5 bar
